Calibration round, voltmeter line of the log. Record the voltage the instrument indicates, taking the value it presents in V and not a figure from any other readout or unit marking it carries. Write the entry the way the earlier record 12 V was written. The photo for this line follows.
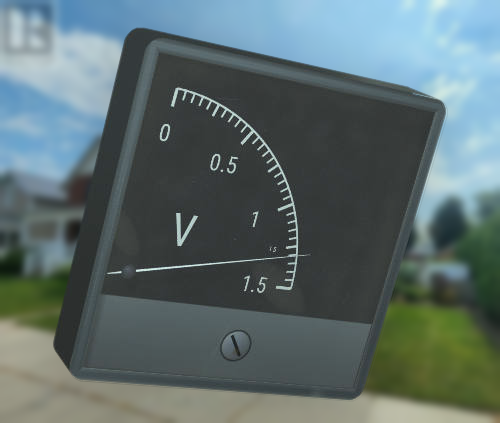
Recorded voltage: 1.3 V
